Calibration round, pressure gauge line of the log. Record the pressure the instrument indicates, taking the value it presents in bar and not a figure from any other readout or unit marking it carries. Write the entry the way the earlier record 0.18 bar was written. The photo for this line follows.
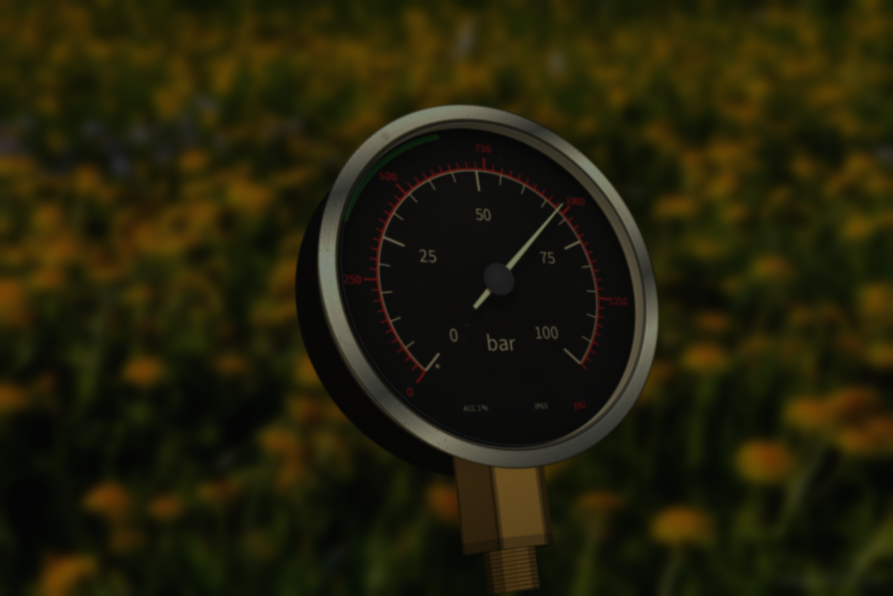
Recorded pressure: 67.5 bar
